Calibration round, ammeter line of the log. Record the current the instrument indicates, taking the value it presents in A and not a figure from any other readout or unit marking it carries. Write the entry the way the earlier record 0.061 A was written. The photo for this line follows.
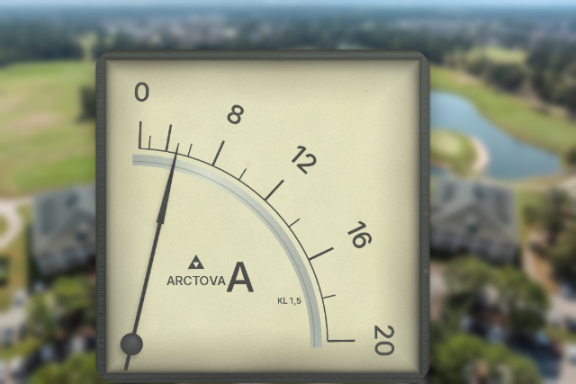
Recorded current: 5 A
